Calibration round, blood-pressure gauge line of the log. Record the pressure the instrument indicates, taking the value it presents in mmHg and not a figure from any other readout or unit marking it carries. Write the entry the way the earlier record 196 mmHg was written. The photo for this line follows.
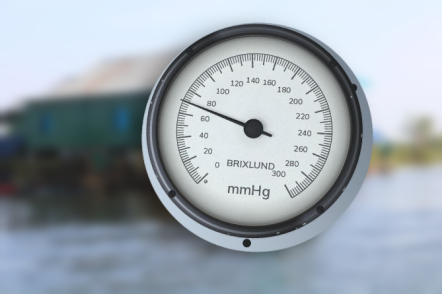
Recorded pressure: 70 mmHg
